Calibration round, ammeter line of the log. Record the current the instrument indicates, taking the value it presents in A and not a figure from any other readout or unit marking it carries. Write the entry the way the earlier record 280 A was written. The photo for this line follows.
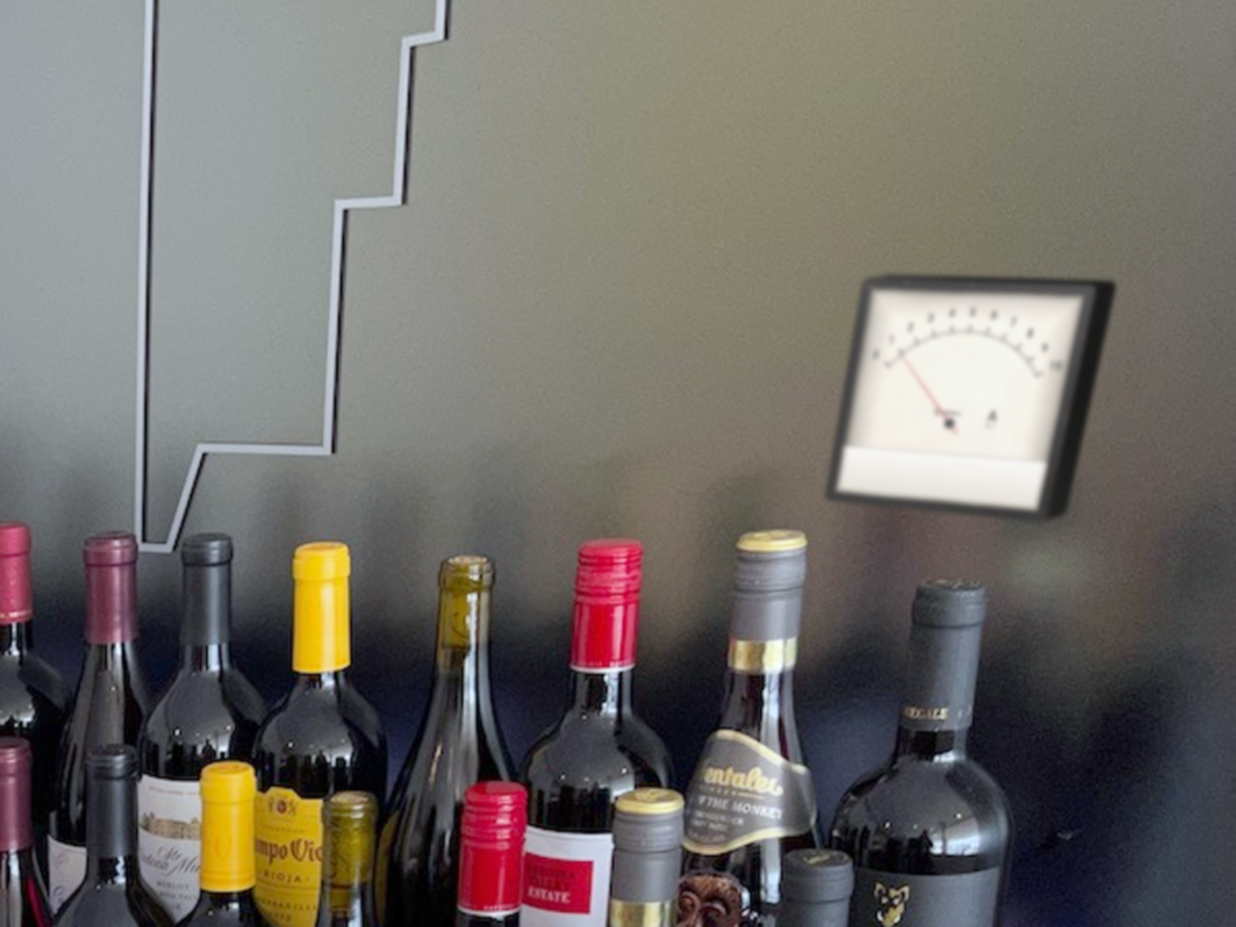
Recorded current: 1 A
